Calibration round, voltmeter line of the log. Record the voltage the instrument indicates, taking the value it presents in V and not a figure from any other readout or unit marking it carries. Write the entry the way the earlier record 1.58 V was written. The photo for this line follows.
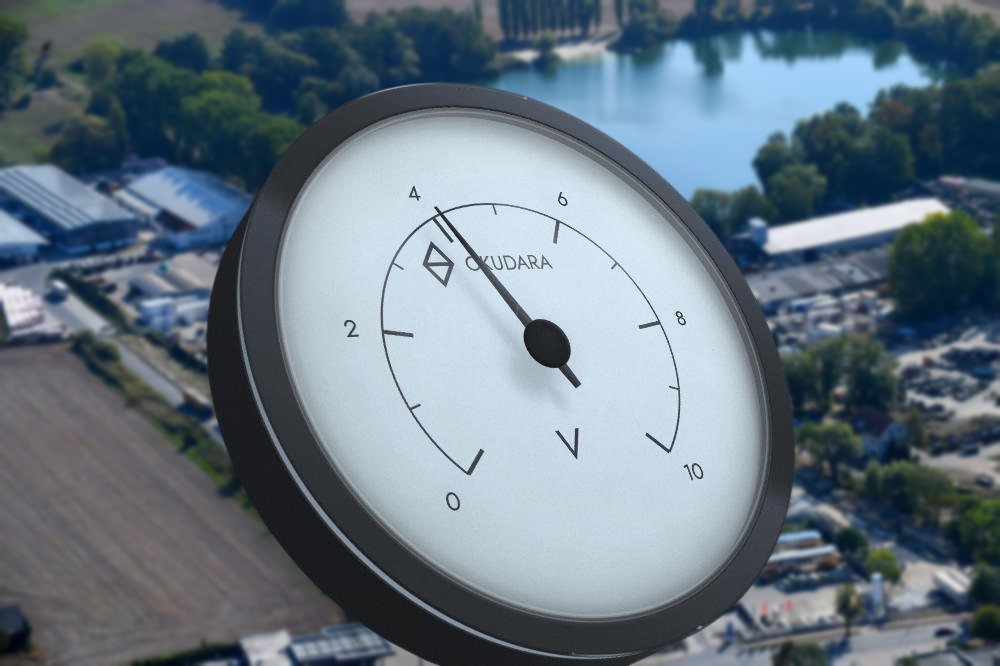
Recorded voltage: 4 V
